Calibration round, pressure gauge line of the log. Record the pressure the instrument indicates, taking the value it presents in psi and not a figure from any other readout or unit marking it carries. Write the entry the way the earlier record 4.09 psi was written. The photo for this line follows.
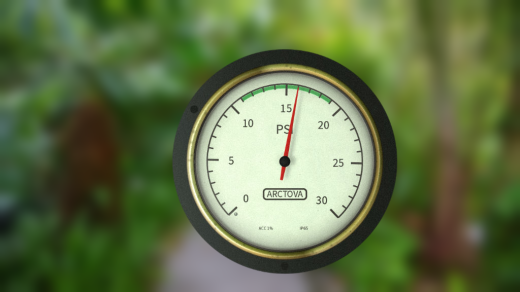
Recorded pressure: 16 psi
